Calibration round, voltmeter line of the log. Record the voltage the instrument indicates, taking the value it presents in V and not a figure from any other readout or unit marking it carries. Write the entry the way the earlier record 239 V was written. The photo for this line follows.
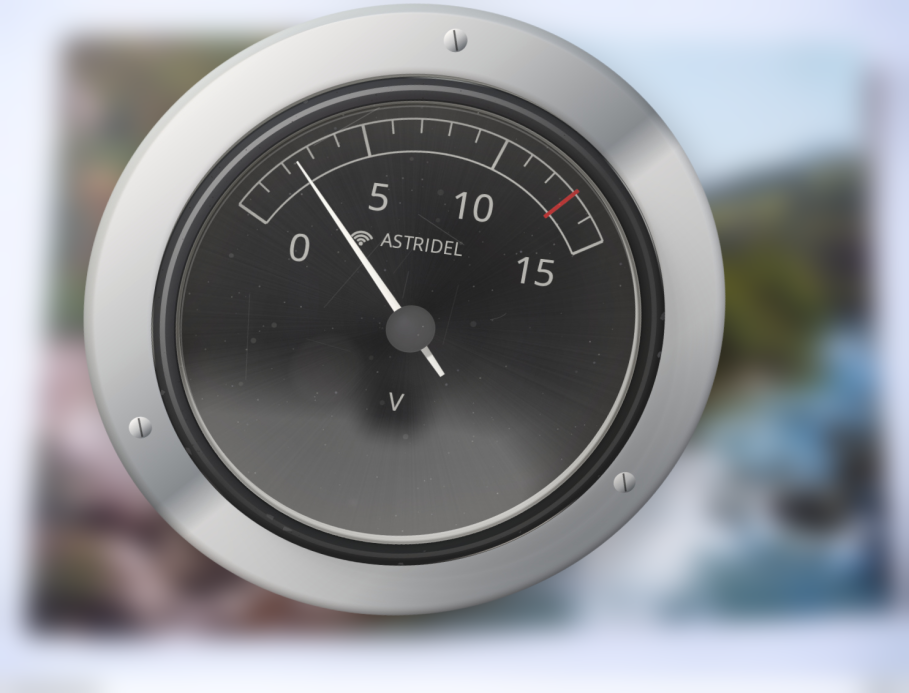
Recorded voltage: 2.5 V
